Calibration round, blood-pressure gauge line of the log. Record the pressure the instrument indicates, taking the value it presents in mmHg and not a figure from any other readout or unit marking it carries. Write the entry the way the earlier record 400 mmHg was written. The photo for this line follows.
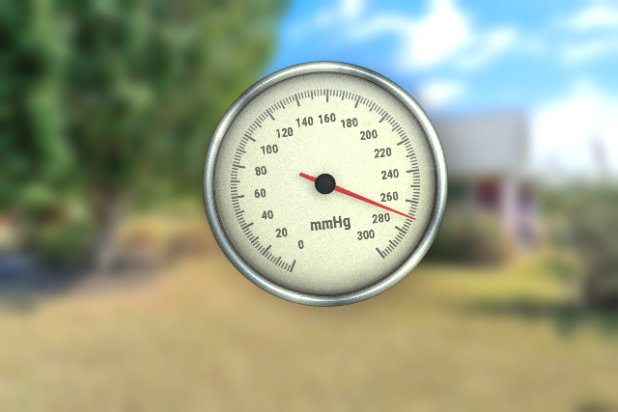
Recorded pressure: 270 mmHg
